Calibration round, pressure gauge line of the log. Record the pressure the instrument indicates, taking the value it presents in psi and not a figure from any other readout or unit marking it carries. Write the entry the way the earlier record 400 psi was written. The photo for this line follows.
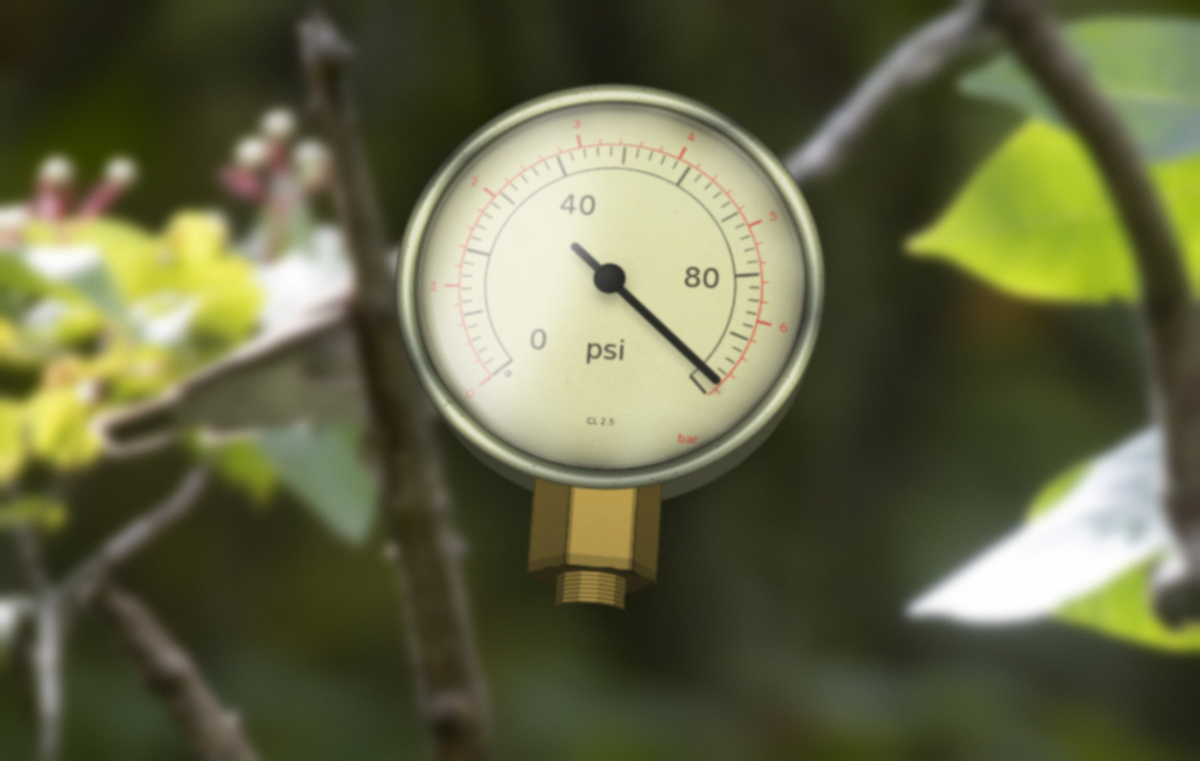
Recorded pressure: 98 psi
